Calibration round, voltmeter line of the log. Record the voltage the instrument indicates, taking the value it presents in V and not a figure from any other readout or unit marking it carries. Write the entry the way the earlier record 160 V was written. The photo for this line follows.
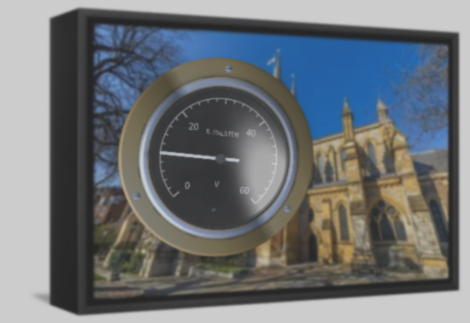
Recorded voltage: 10 V
